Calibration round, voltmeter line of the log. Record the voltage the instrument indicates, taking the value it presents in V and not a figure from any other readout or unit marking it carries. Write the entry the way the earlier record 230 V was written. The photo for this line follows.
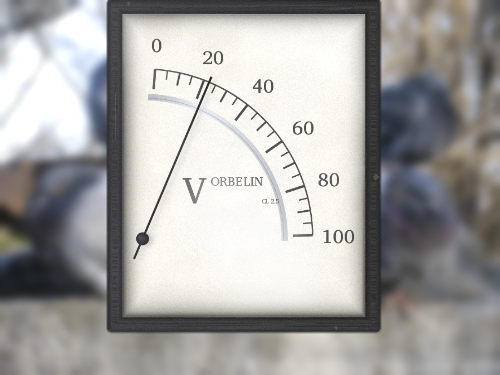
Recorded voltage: 22.5 V
